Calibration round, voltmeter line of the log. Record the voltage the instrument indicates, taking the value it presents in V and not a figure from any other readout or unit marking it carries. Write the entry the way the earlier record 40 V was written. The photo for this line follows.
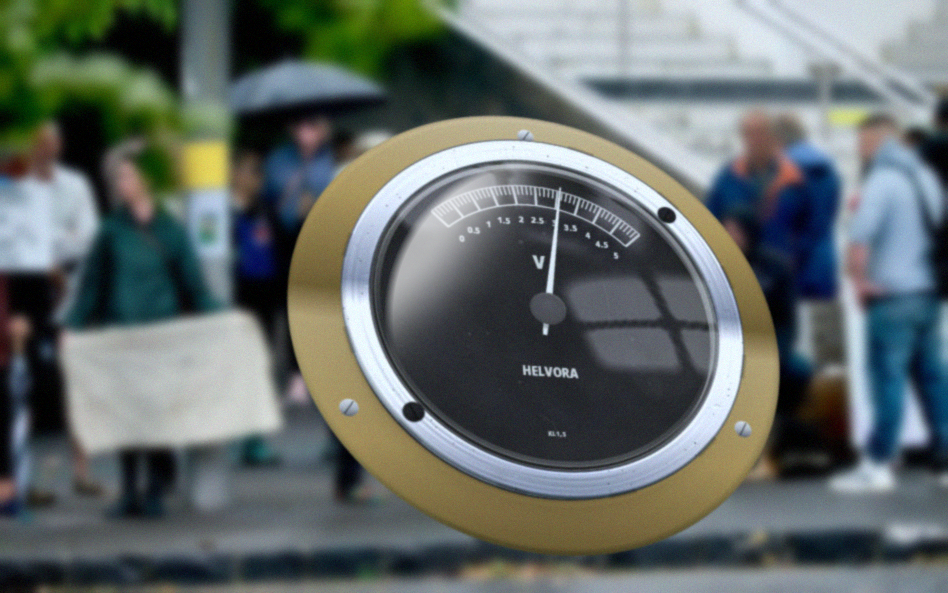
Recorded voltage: 3 V
